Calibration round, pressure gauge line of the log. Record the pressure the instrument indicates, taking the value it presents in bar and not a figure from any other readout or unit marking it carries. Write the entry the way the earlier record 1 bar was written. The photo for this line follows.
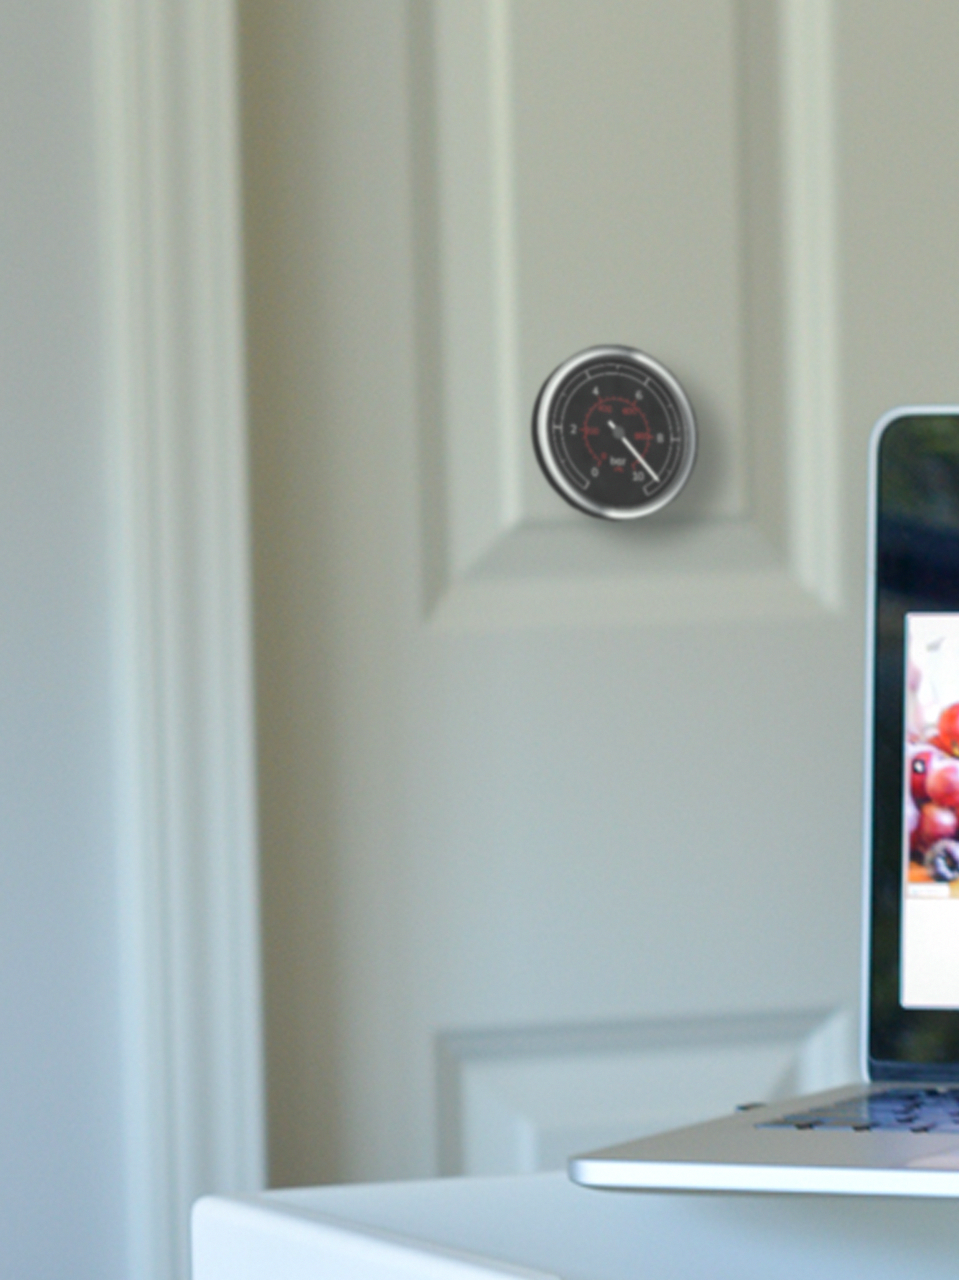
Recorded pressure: 9.5 bar
